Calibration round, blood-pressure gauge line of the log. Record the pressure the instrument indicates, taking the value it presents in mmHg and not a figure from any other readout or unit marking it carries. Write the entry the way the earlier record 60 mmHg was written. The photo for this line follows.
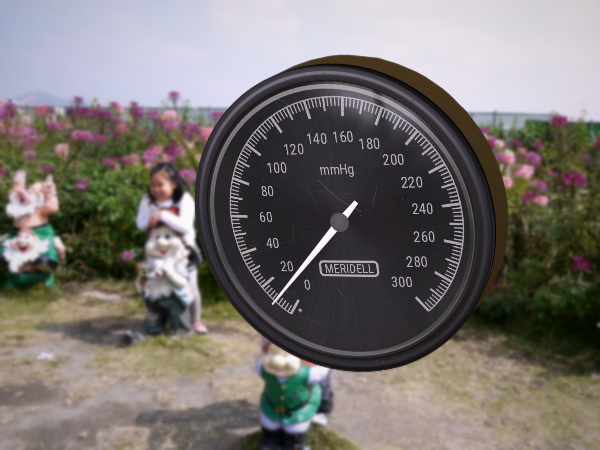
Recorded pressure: 10 mmHg
